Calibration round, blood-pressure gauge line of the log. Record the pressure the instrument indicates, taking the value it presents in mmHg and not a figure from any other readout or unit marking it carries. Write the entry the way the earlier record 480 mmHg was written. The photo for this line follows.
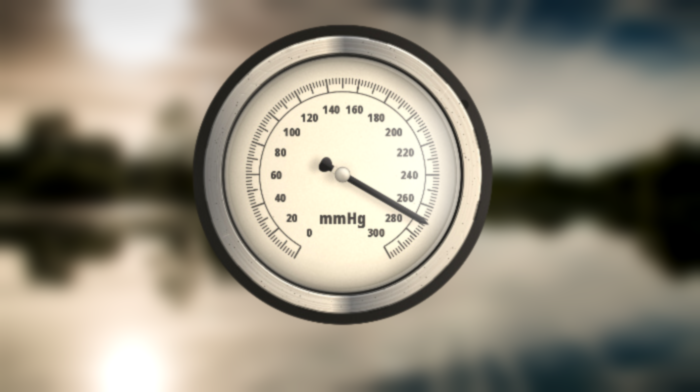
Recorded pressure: 270 mmHg
